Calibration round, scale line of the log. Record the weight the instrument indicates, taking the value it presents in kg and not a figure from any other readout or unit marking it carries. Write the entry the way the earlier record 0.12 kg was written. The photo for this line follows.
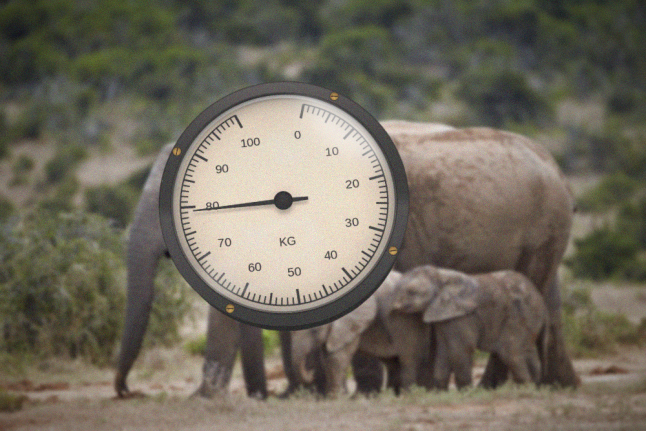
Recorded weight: 79 kg
